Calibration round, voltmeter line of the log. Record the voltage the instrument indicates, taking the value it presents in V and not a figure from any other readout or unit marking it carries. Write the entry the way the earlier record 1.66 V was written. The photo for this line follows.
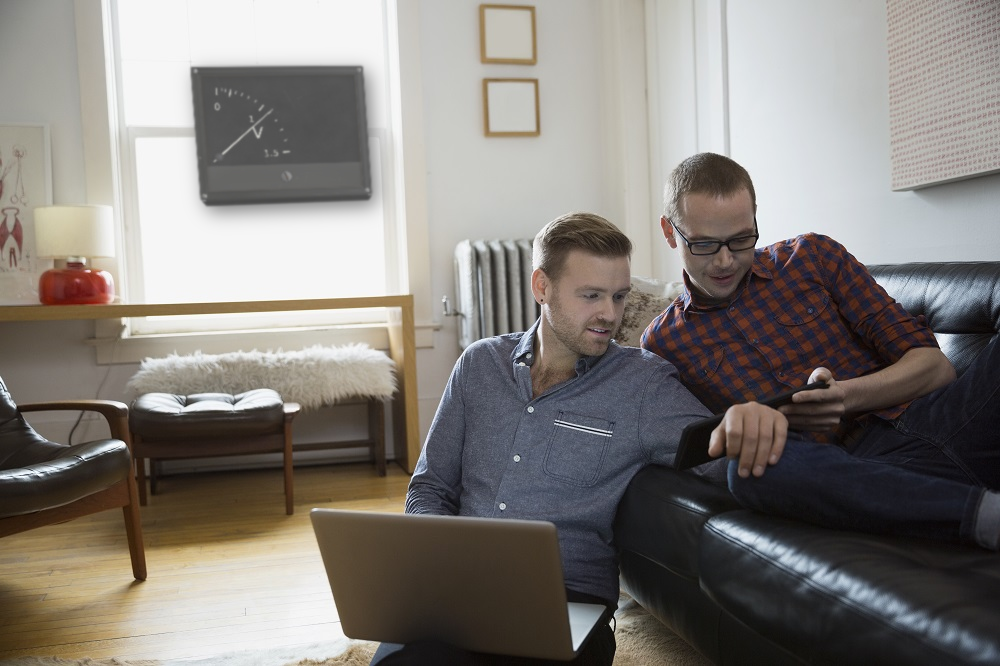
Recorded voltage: 1.1 V
